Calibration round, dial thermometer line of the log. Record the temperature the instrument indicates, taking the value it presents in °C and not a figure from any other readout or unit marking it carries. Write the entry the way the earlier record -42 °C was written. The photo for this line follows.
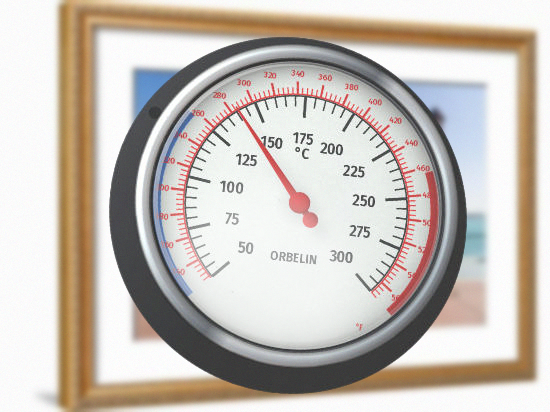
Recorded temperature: 140 °C
